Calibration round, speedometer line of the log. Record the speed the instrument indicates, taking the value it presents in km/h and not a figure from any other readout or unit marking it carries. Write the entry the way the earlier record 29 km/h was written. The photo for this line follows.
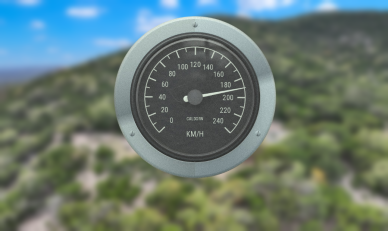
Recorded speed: 190 km/h
